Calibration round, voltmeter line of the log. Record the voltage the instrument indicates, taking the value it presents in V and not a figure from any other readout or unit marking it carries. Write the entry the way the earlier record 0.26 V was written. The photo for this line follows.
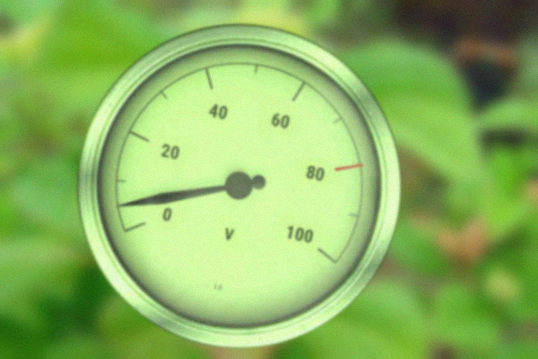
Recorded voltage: 5 V
